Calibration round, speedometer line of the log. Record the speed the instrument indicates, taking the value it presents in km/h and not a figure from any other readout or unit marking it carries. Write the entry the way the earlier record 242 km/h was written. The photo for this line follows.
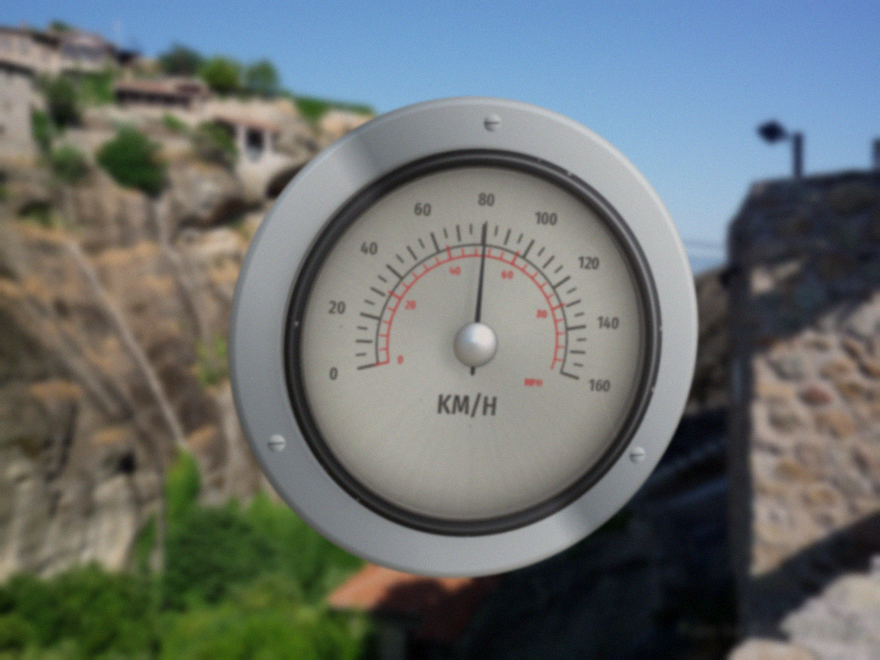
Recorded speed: 80 km/h
